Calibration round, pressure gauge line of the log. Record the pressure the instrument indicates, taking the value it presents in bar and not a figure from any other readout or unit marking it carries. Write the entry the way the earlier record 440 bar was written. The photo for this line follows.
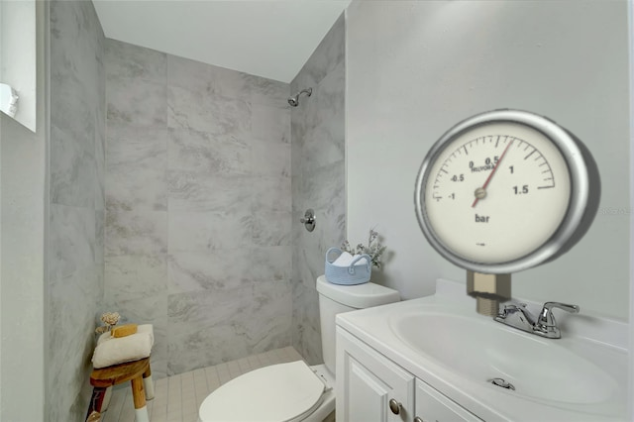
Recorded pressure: 0.7 bar
